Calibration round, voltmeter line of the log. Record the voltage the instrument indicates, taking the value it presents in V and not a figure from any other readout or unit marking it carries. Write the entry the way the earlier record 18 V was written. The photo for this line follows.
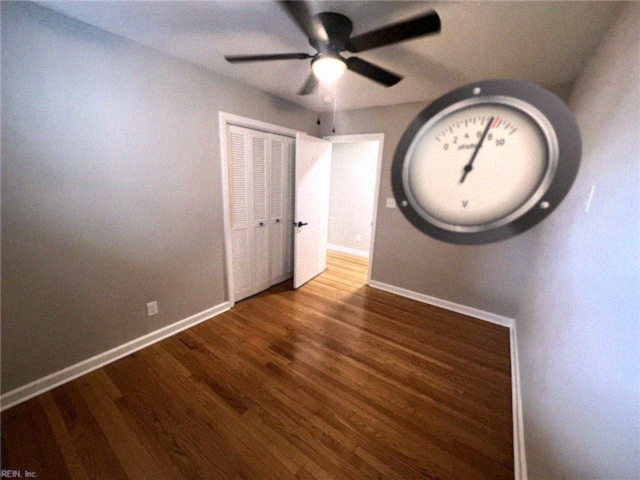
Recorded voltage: 7 V
